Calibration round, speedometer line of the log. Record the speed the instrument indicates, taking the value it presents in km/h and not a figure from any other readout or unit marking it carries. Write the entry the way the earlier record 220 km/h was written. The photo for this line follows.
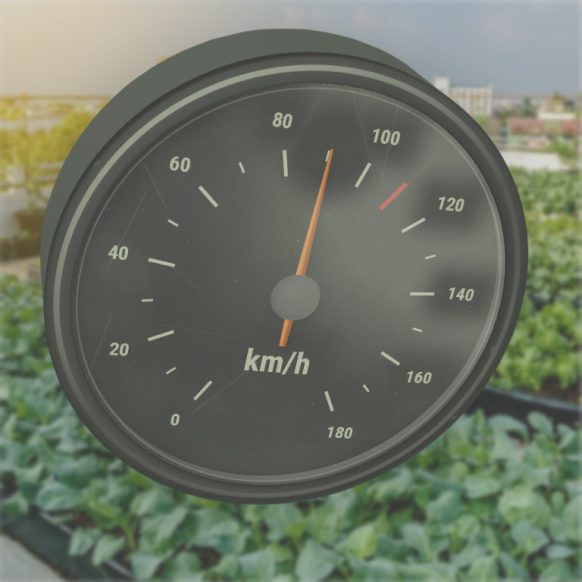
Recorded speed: 90 km/h
